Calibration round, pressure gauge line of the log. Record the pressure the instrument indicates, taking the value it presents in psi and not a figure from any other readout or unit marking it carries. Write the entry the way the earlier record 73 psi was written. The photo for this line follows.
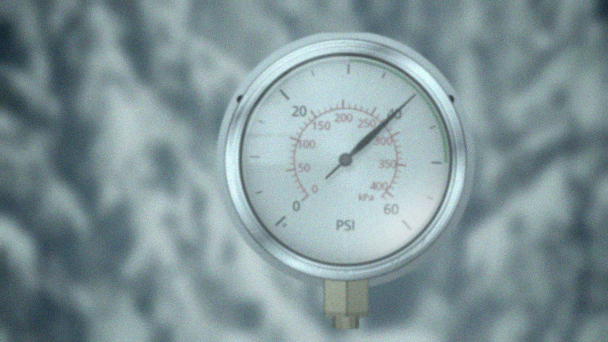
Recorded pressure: 40 psi
